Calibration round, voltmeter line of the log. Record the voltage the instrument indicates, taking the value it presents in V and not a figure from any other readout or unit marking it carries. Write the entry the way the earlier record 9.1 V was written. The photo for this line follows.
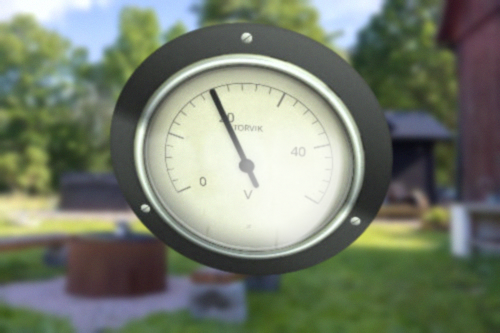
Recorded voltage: 20 V
